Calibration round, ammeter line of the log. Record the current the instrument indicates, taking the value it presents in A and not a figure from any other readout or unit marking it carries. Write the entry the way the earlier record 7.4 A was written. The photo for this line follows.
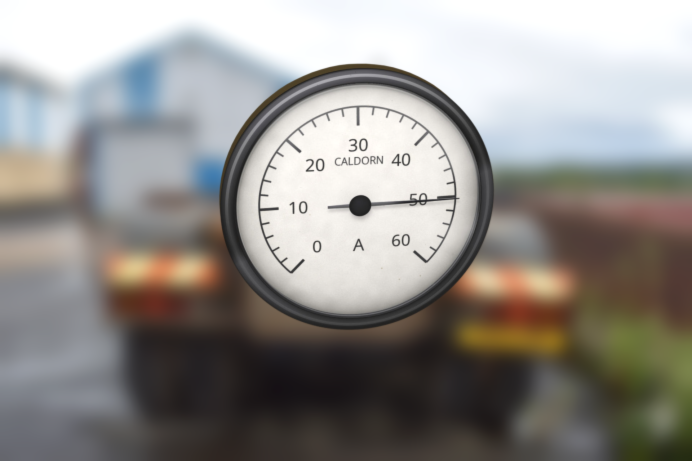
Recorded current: 50 A
